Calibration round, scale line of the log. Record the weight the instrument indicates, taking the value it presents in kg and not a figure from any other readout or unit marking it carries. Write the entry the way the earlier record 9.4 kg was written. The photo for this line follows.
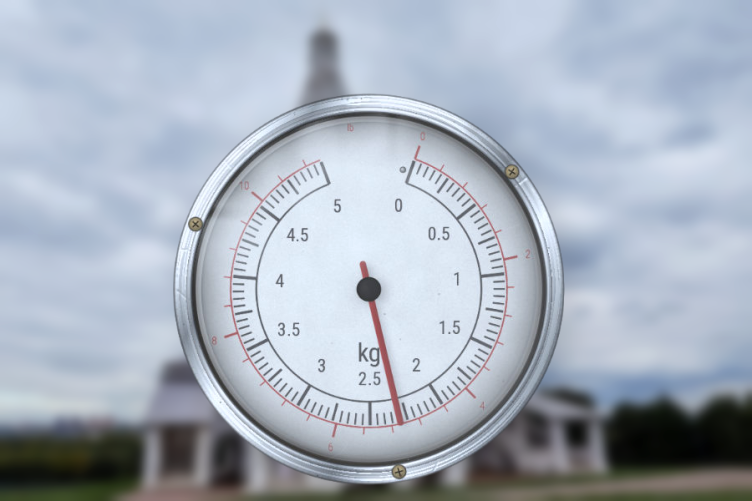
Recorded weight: 2.3 kg
